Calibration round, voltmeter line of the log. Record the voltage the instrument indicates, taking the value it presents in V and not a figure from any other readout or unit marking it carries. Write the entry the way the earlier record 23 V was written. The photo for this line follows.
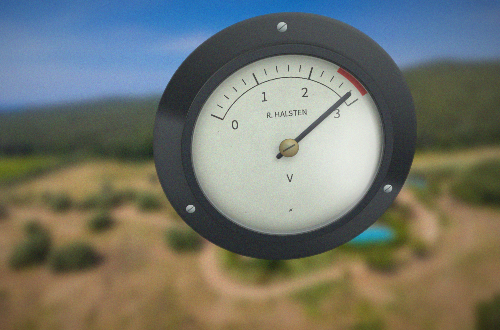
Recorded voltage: 2.8 V
